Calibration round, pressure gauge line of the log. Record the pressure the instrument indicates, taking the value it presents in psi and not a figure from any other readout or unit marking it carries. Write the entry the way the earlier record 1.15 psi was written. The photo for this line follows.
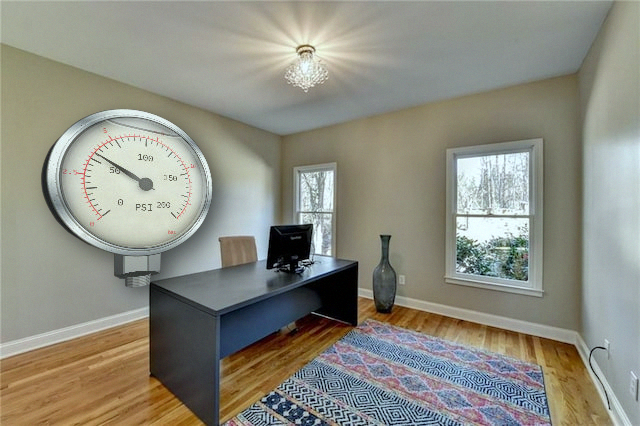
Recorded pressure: 55 psi
